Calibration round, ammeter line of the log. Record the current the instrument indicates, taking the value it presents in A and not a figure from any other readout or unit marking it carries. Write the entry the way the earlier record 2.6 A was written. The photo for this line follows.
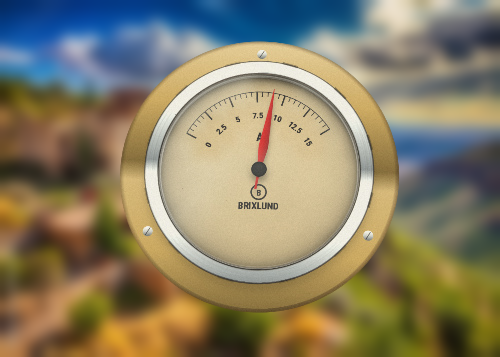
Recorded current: 9 A
